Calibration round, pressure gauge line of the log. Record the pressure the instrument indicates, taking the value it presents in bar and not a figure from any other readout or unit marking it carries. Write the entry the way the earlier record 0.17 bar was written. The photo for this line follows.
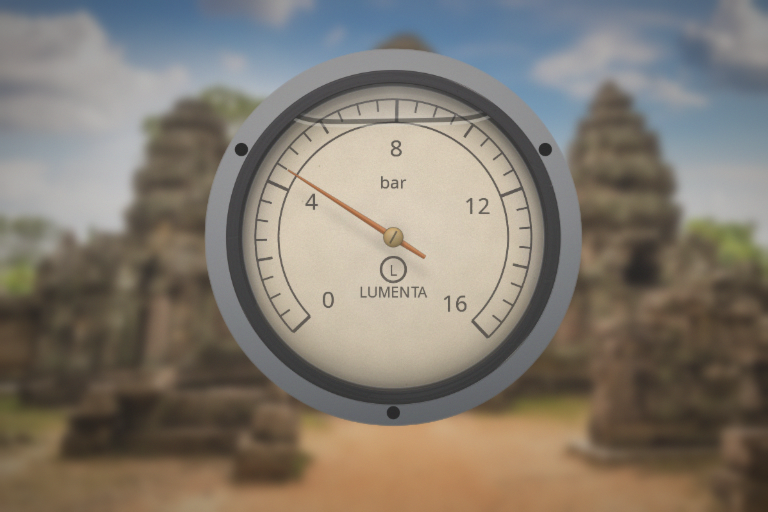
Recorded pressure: 4.5 bar
